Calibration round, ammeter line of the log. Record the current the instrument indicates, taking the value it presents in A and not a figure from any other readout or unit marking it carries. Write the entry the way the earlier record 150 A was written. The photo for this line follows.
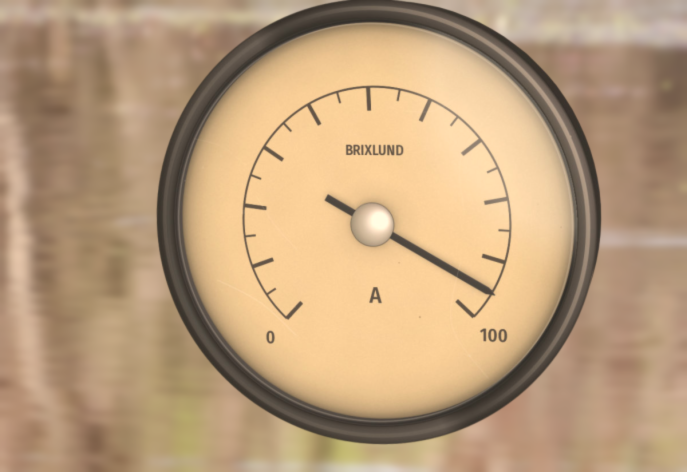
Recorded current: 95 A
